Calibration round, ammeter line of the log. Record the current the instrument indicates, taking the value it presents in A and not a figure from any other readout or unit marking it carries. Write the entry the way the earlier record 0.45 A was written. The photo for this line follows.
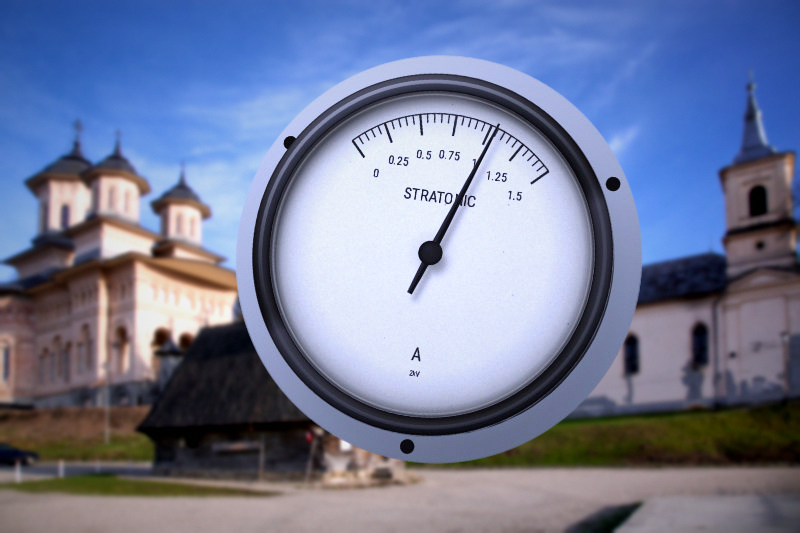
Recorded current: 1.05 A
